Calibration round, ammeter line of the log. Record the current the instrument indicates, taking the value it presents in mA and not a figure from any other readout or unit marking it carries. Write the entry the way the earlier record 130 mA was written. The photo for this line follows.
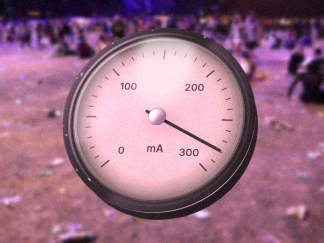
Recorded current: 280 mA
